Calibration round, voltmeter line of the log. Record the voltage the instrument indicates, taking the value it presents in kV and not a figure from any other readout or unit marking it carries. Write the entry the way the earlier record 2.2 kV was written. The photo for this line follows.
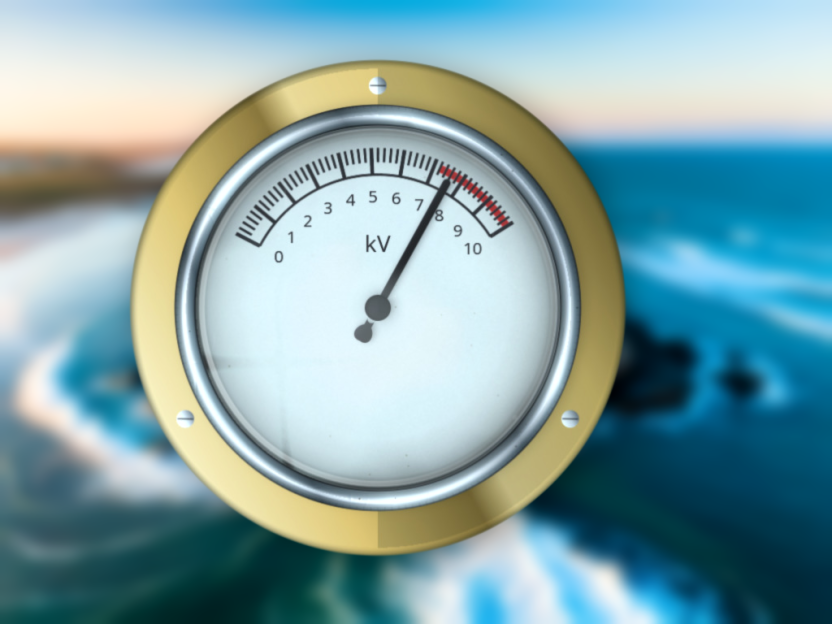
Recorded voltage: 7.6 kV
